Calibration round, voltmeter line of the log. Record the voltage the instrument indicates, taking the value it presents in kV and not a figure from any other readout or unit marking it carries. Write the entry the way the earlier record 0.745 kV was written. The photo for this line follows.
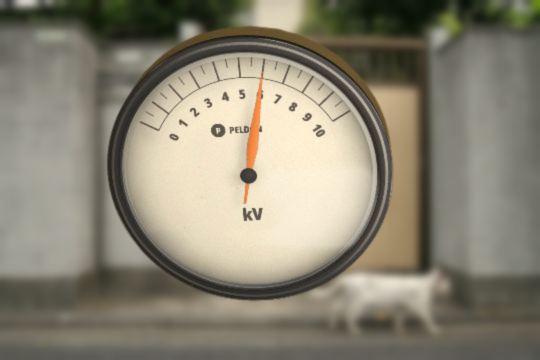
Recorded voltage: 6 kV
